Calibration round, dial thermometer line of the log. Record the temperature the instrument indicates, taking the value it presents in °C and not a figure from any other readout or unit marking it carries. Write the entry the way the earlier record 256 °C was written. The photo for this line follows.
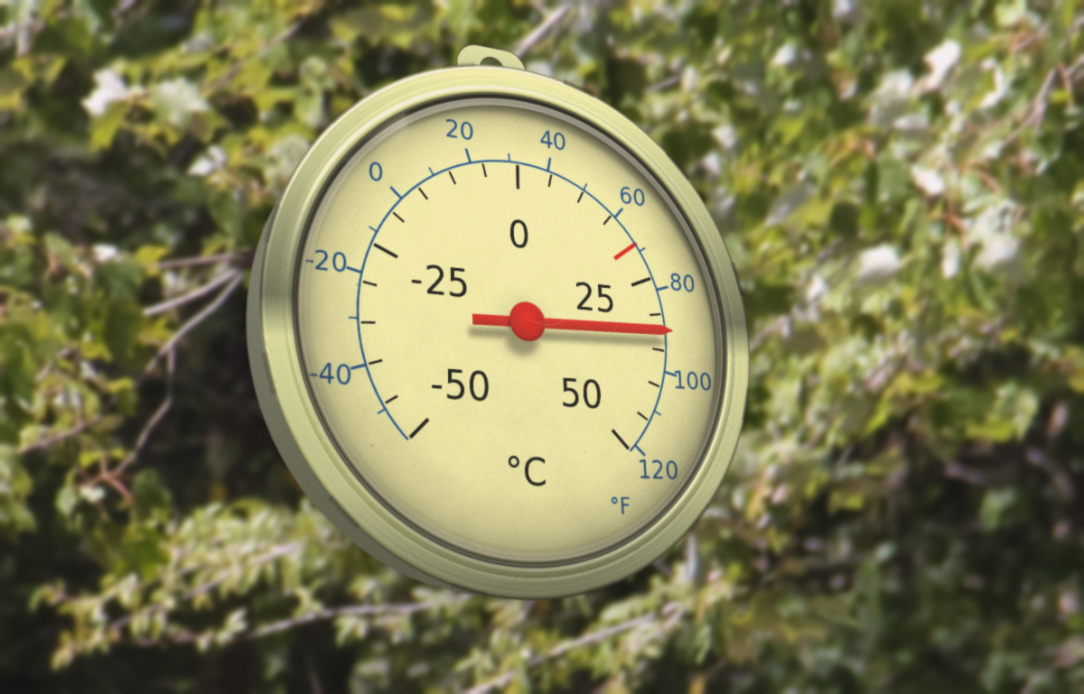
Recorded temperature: 32.5 °C
